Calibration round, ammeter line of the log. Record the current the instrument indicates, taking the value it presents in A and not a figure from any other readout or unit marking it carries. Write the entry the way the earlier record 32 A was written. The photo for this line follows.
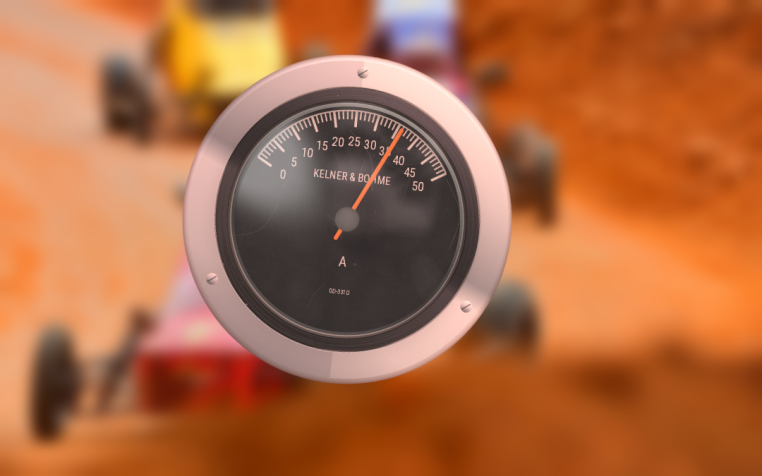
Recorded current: 36 A
